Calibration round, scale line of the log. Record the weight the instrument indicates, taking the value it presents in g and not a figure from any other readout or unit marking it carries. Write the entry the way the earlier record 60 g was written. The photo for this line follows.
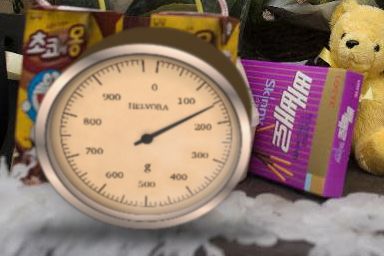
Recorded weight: 150 g
